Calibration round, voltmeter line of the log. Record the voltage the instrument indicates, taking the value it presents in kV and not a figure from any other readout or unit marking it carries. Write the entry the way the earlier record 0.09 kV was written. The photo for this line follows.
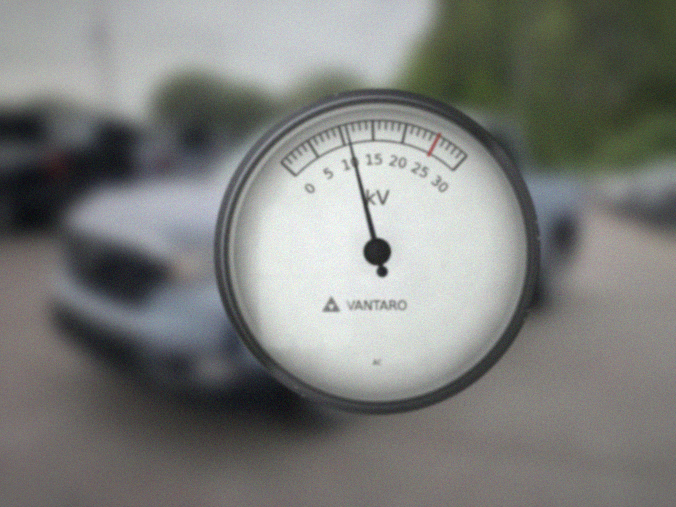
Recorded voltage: 11 kV
